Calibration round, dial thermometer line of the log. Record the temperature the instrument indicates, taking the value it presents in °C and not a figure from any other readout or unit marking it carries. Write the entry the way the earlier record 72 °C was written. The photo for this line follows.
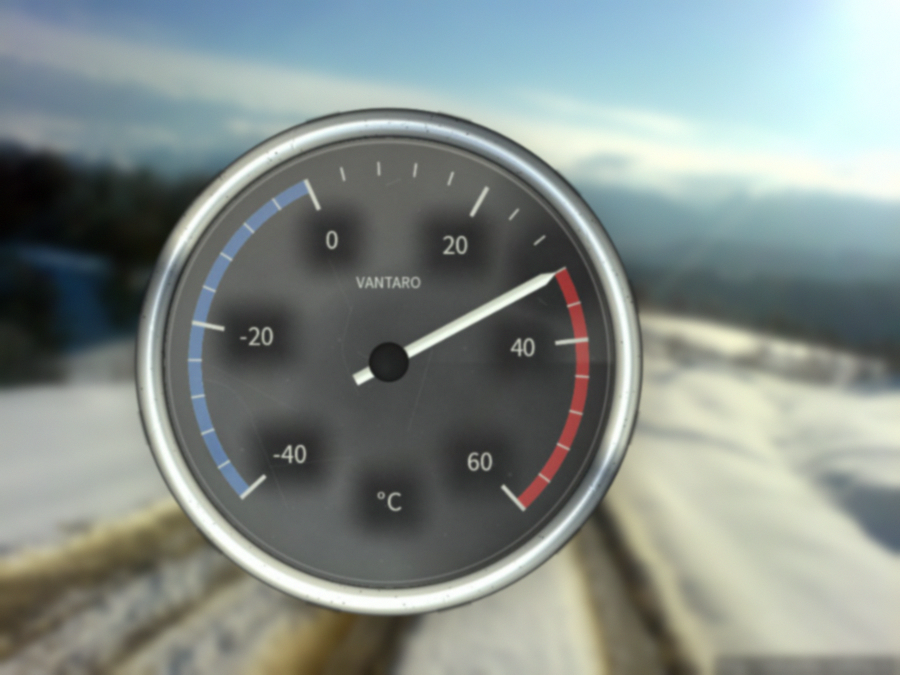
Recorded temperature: 32 °C
